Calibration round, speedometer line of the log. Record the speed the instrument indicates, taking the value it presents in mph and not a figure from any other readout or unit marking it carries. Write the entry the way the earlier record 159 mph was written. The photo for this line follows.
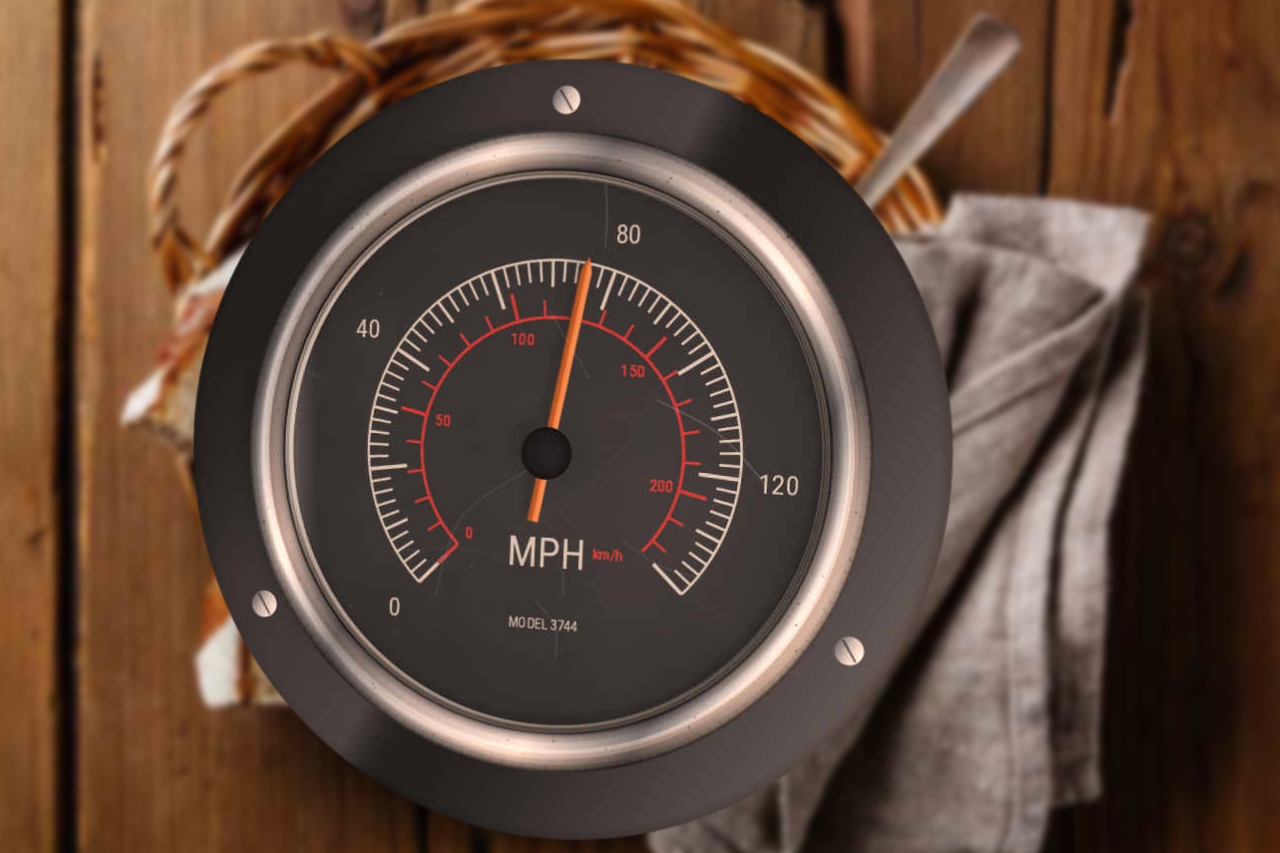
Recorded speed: 76 mph
